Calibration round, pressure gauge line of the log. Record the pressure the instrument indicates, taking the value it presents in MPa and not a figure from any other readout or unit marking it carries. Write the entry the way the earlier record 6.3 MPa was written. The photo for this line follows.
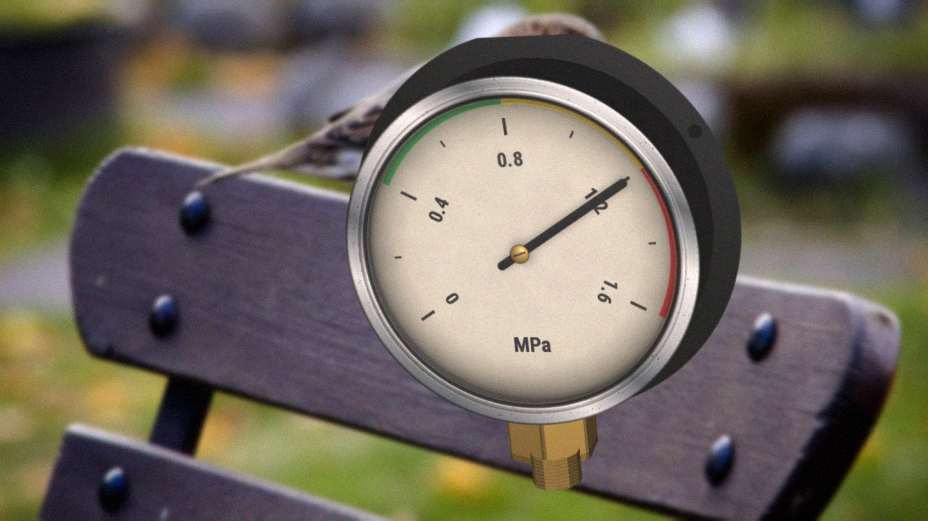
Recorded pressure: 1.2 MPa
